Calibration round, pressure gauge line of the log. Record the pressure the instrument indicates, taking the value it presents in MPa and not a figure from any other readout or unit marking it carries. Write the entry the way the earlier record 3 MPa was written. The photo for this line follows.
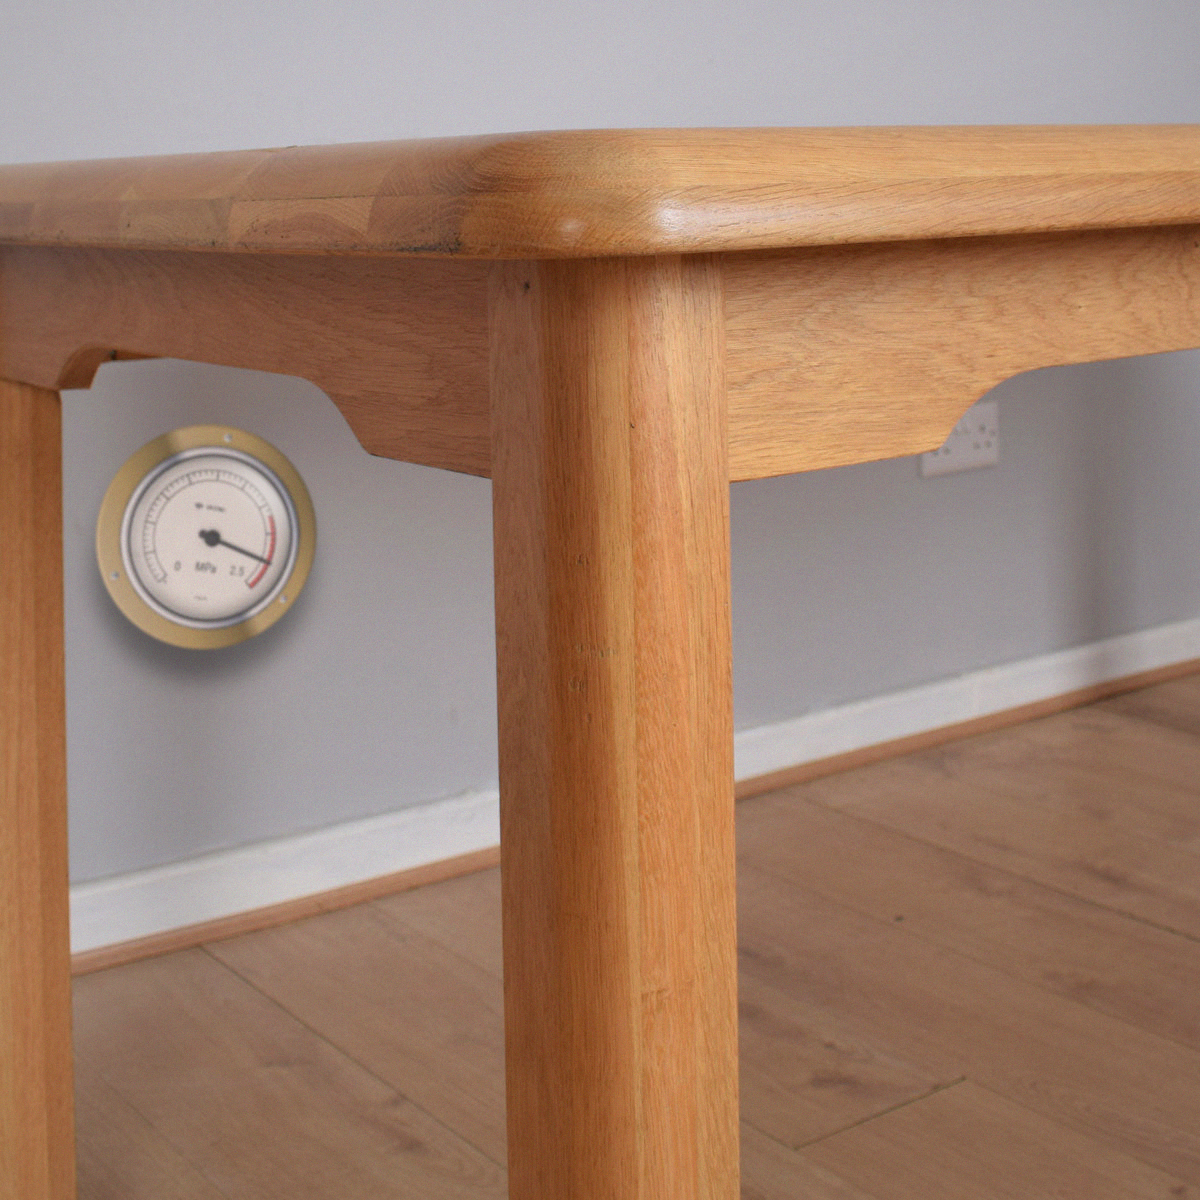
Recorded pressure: 2.25 MPa
